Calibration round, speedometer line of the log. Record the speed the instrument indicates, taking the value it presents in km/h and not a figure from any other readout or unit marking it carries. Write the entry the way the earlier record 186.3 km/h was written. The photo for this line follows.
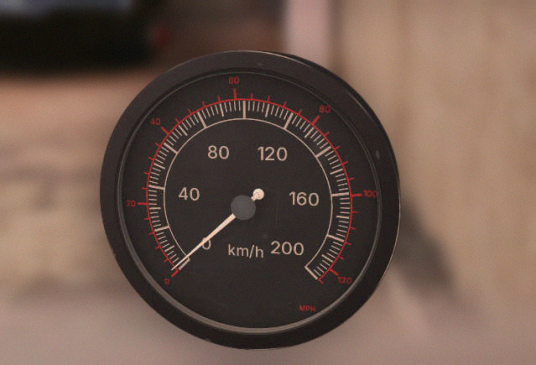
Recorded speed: 2 km/h
